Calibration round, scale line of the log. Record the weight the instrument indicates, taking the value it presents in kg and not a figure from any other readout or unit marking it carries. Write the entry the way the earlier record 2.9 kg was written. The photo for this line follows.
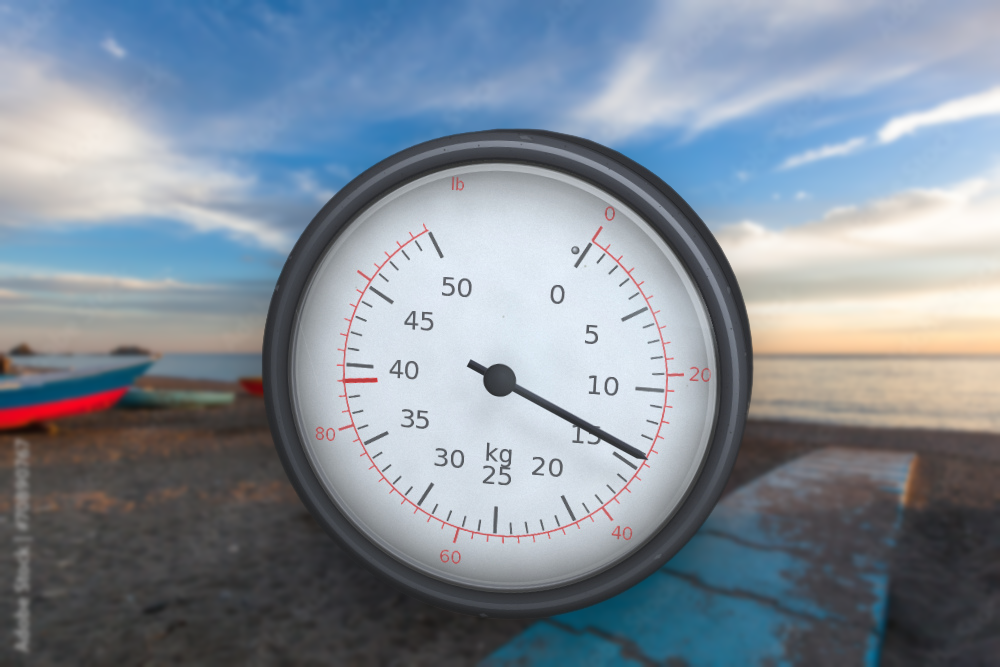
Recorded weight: 14 kg
